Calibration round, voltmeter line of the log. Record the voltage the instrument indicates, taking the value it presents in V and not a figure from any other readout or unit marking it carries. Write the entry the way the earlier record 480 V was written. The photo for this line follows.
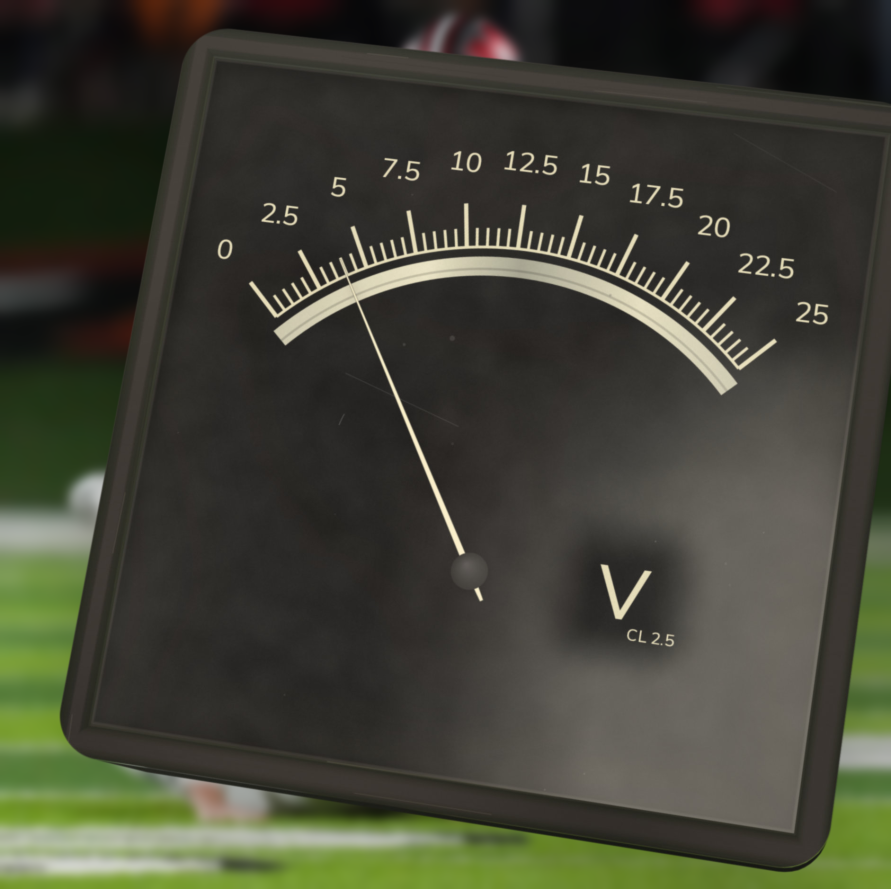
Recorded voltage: 4 V
